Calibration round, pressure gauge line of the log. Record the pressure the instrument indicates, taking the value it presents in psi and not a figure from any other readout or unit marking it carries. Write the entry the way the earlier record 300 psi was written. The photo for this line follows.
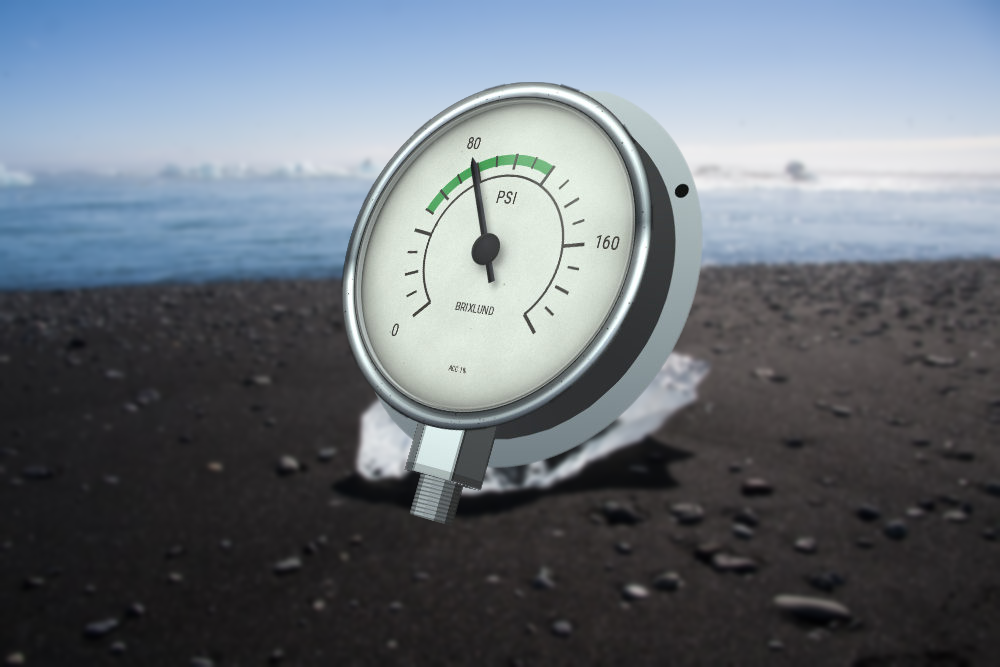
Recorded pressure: 80 psi
